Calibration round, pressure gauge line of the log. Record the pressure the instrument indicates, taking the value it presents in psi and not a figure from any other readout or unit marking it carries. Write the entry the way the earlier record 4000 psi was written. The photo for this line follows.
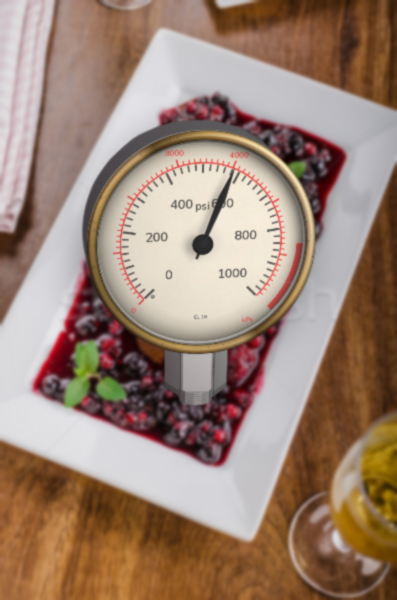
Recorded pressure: 580 psi
